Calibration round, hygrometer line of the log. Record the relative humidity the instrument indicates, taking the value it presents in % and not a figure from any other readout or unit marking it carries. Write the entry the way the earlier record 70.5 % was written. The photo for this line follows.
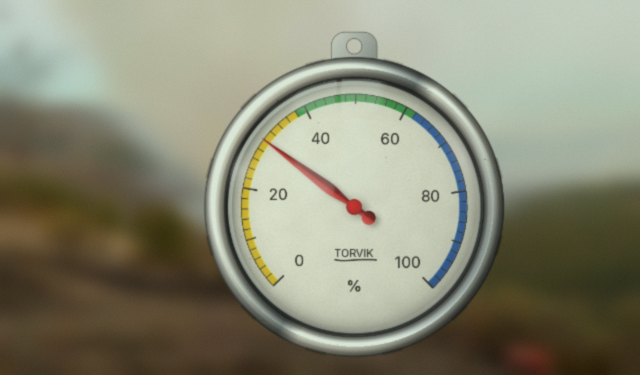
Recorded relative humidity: 30 %
